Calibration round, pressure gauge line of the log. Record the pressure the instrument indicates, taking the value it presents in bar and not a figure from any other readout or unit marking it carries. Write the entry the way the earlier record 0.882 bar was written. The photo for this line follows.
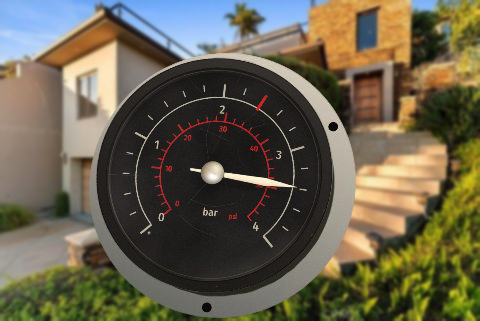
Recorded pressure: 3.4 bar
